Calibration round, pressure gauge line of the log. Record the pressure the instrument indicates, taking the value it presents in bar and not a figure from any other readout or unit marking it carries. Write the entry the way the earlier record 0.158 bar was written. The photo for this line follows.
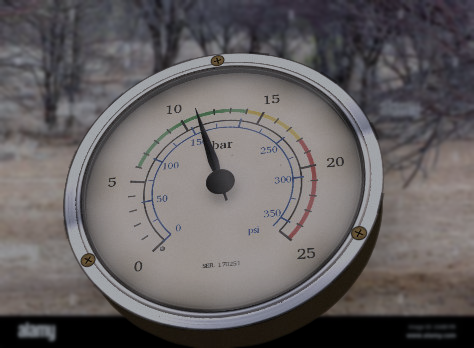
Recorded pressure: 11 bar
